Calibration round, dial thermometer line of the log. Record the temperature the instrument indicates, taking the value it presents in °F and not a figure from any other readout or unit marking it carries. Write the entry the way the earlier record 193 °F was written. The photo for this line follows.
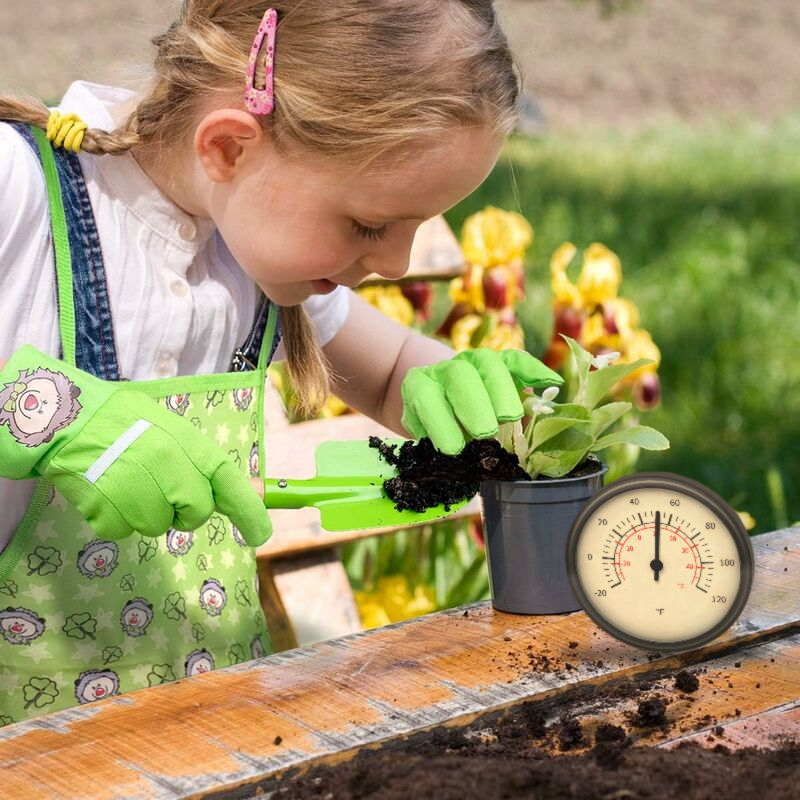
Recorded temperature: 52 °F
